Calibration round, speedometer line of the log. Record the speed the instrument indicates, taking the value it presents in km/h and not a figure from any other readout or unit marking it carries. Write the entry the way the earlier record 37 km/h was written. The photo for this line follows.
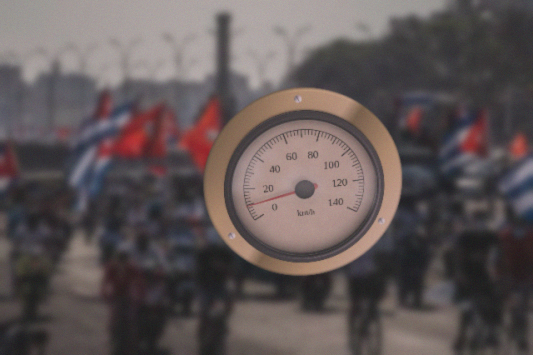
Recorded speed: 10 km/h
